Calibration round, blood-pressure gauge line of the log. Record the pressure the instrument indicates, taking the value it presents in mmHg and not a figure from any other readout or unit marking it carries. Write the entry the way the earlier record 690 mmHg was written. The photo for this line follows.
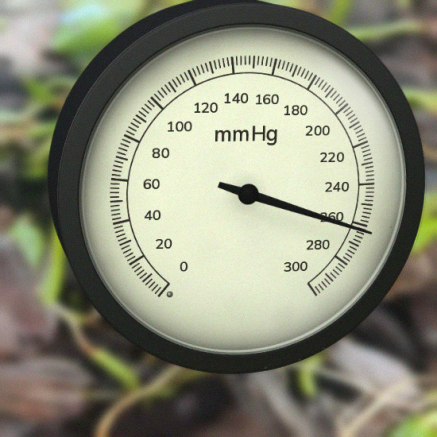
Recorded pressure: 262 mmHg
